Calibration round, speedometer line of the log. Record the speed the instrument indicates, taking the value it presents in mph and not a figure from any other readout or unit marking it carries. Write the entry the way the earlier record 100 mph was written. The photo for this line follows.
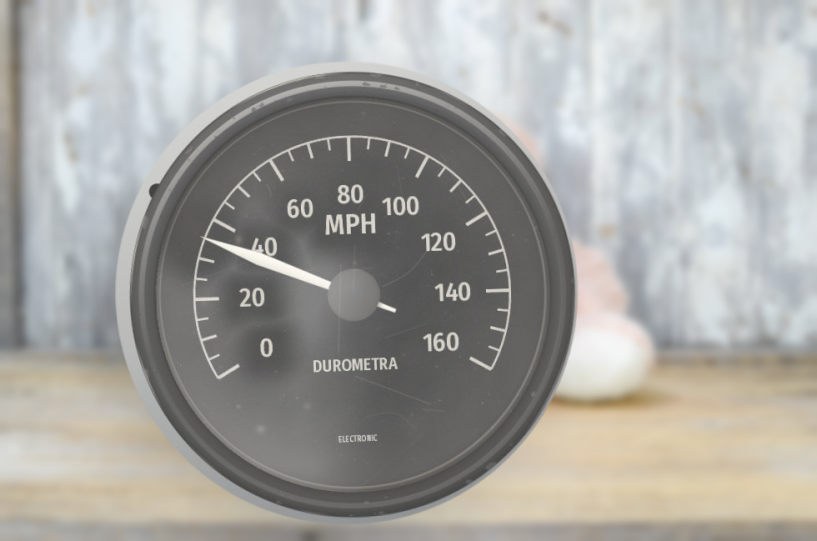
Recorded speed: 35 mph
